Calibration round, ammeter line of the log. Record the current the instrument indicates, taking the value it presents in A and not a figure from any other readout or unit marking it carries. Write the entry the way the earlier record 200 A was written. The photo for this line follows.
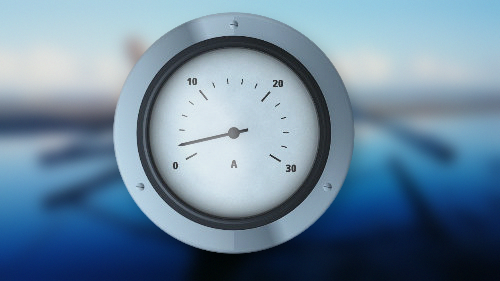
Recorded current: 2 A
